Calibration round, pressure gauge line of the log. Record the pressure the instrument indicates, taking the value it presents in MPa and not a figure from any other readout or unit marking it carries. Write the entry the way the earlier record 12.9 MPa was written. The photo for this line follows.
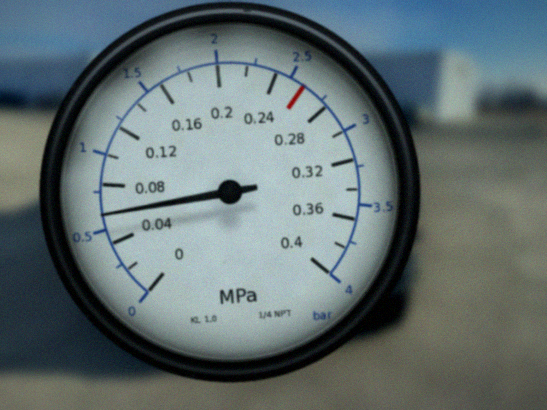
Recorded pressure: 0.06 MPa
